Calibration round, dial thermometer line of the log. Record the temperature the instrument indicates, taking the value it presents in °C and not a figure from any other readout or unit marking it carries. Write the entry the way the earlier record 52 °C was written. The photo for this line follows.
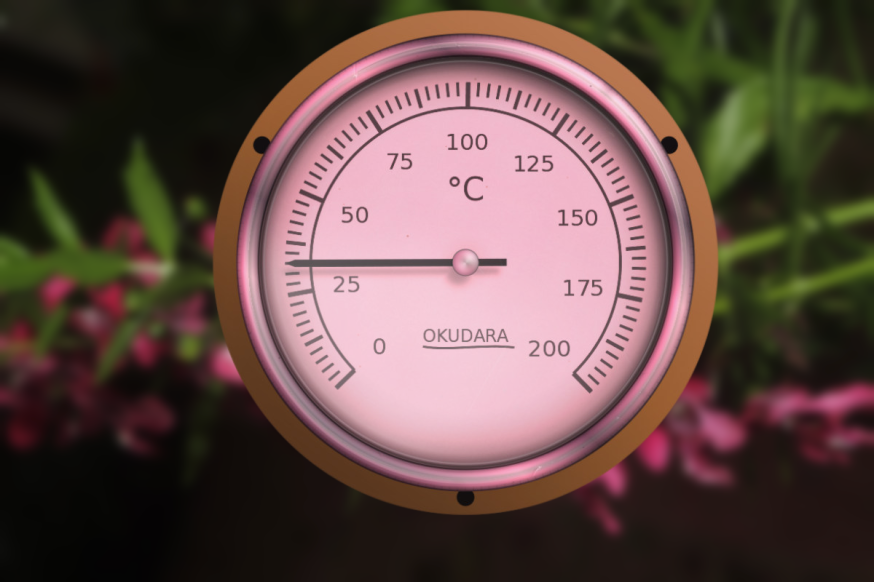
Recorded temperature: 32.5 °C
